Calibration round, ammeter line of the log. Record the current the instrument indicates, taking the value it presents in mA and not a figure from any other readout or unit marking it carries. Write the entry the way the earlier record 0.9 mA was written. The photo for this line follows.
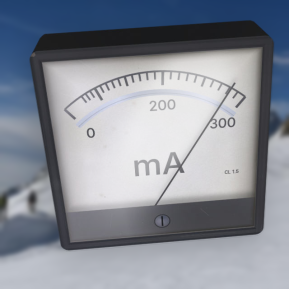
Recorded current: 280 mA
